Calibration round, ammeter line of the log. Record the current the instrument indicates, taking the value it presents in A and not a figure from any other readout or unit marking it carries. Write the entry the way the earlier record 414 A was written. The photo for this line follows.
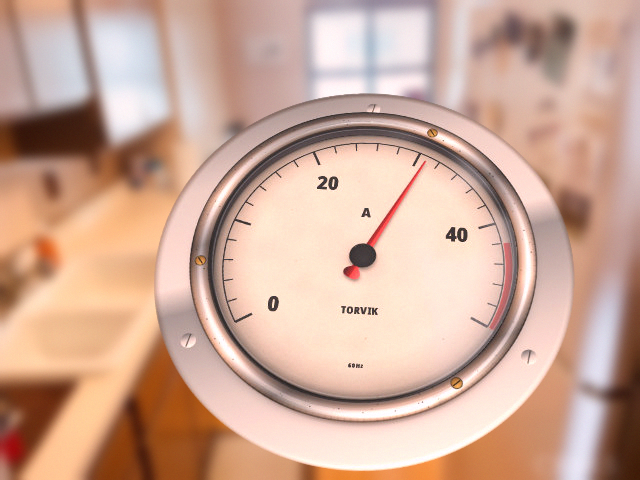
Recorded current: 31 A
